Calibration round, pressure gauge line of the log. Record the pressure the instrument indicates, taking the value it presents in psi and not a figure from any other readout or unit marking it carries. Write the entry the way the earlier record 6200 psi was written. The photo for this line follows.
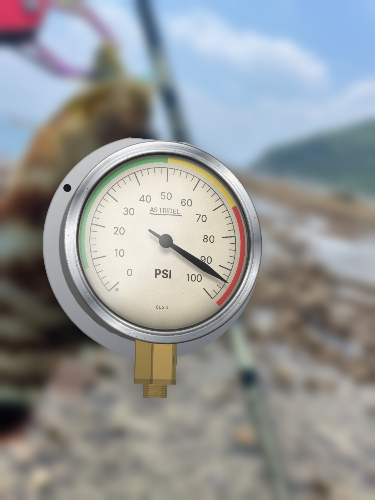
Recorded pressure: 94 psi
